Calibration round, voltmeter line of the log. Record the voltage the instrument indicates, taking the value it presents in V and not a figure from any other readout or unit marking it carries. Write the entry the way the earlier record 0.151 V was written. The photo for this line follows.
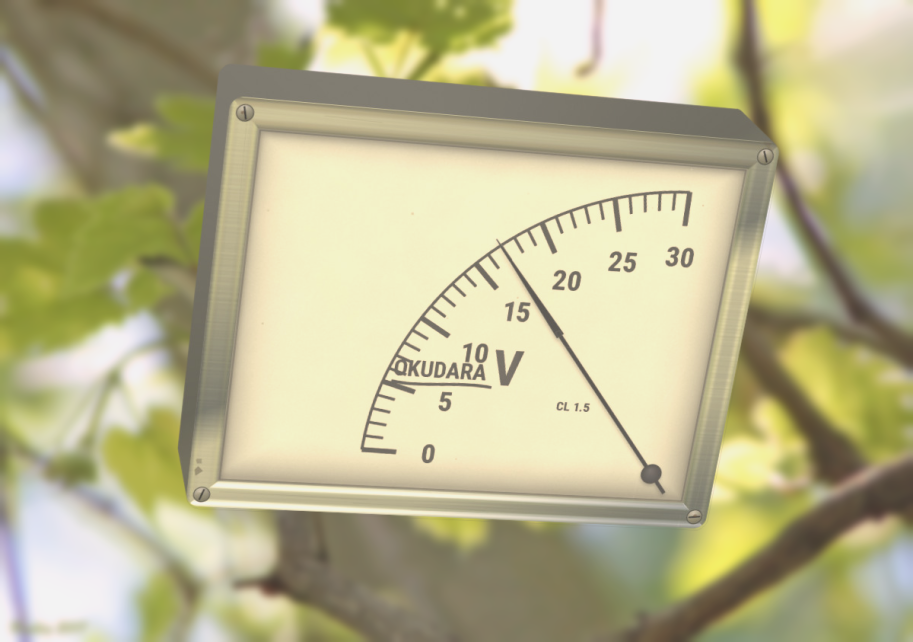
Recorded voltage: 17 V
